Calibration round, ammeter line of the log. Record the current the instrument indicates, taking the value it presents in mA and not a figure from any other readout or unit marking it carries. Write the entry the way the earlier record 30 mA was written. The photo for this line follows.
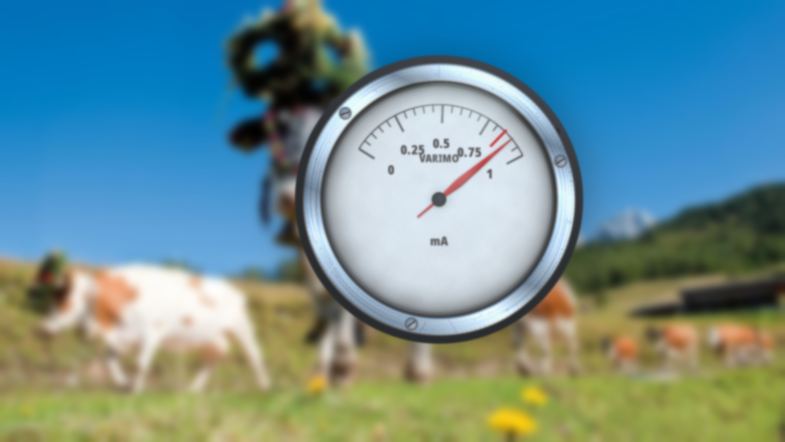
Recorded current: 0.9 mA
